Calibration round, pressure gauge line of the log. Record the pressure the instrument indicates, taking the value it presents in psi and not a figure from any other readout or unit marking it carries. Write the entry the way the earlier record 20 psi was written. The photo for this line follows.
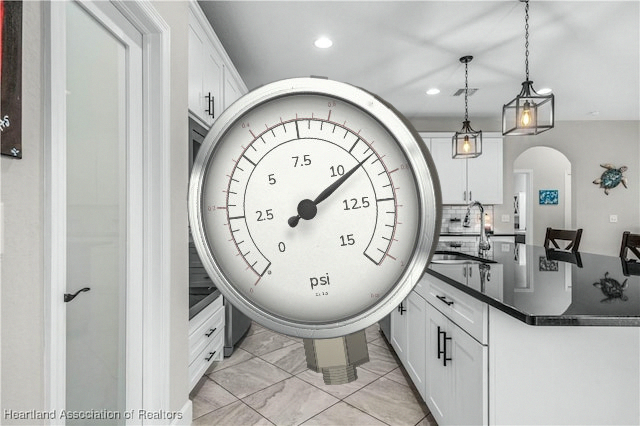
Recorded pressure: 10.75 psi
